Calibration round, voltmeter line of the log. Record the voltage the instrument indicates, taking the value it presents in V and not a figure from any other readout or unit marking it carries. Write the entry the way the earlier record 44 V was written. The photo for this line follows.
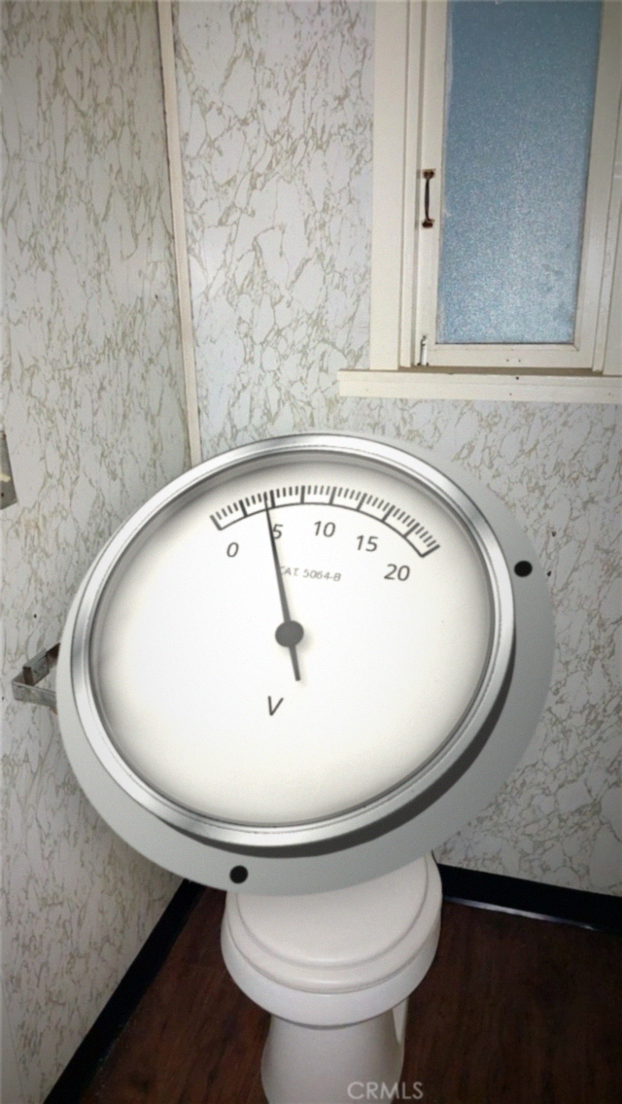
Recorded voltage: 4.5 V
